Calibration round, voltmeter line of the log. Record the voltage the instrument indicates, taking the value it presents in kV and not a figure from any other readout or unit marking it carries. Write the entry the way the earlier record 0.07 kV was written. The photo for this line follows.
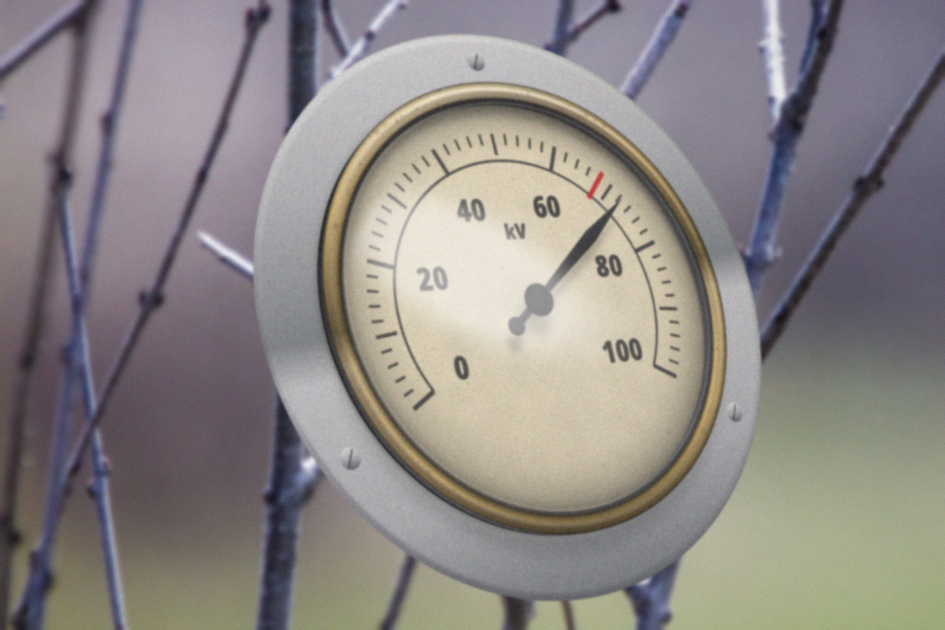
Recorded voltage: 72 kV
